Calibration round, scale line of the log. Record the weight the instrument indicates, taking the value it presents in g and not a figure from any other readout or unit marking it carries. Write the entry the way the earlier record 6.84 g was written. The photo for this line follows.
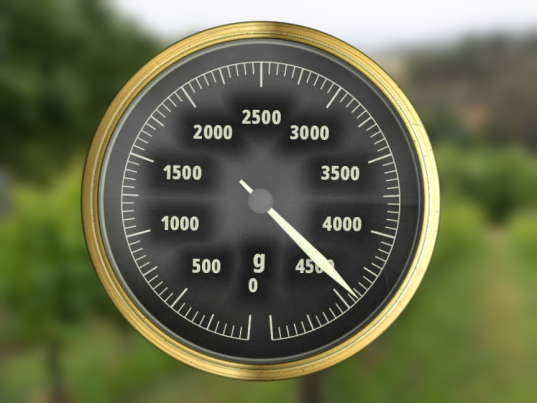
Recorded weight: 4425 g
